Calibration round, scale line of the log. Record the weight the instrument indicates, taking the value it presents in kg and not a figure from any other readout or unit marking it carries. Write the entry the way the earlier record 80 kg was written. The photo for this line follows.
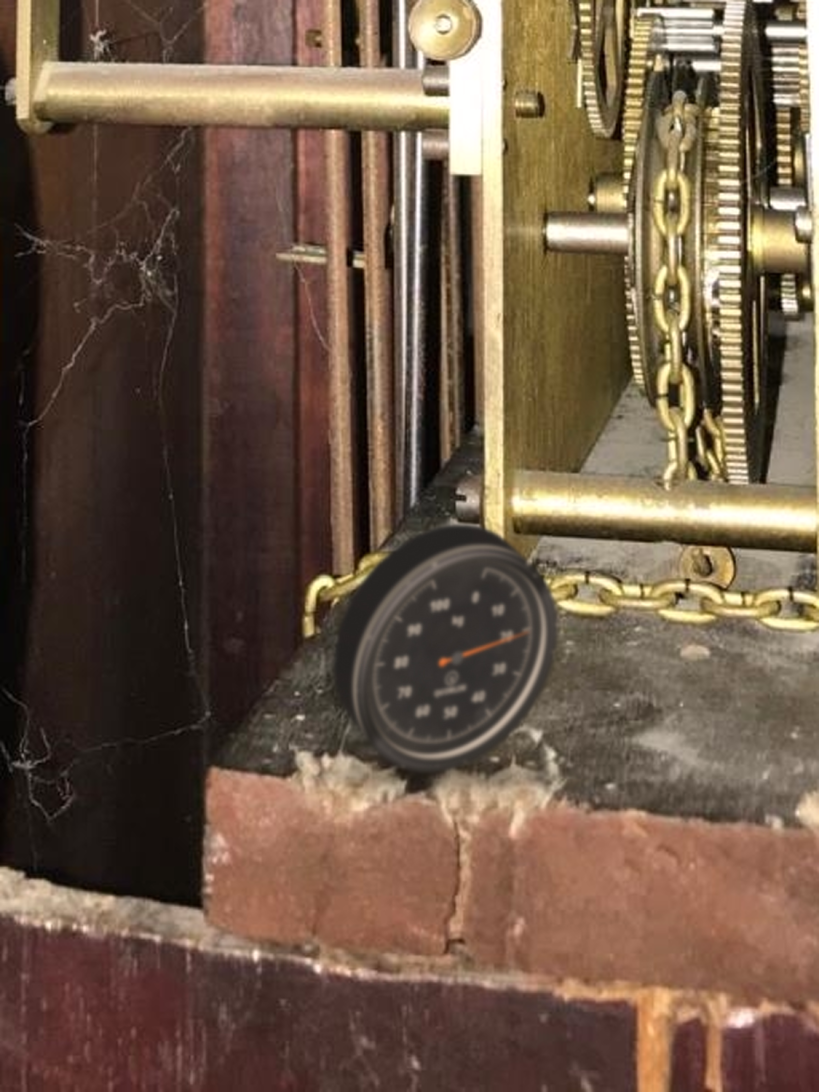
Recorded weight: 20 kg
